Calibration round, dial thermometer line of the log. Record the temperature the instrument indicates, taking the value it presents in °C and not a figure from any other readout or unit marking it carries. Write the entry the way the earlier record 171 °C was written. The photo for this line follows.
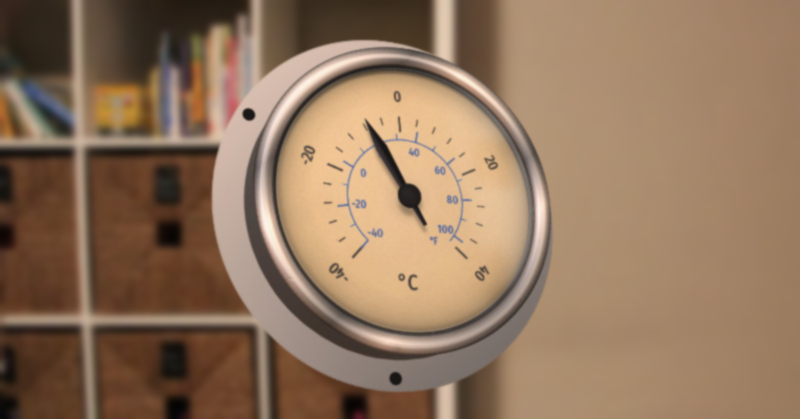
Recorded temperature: -8 °C
